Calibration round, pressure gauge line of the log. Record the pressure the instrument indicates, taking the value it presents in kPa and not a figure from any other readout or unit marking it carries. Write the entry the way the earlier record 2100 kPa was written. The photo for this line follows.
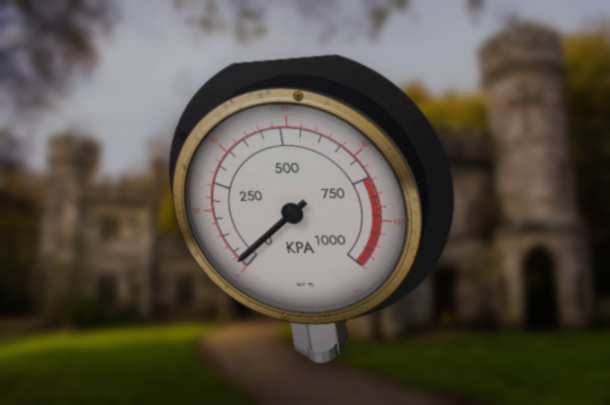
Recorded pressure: 25 kPa
